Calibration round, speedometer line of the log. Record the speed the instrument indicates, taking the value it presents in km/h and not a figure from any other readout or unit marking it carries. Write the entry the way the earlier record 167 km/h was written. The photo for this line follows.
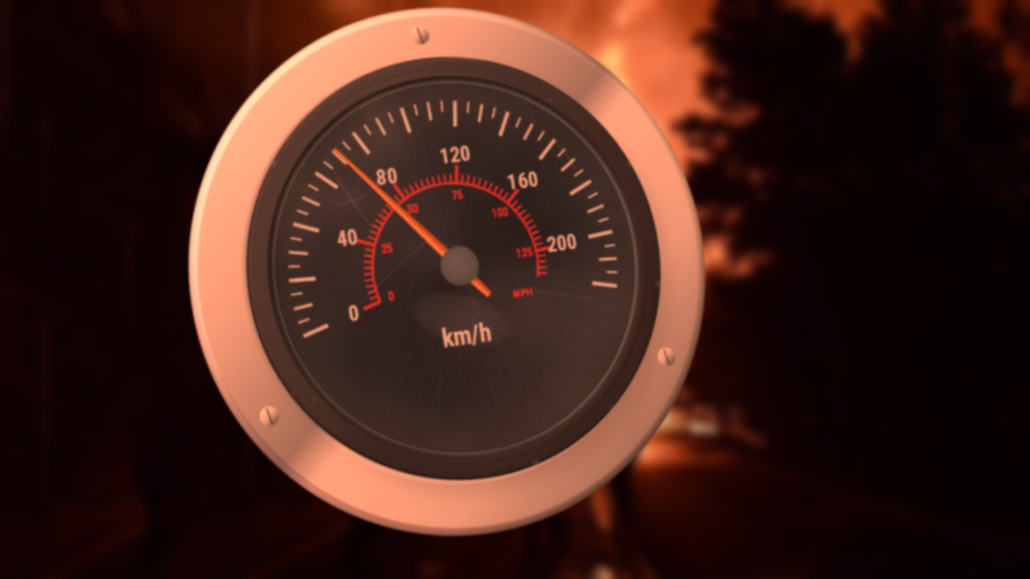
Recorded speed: 70 km/h
